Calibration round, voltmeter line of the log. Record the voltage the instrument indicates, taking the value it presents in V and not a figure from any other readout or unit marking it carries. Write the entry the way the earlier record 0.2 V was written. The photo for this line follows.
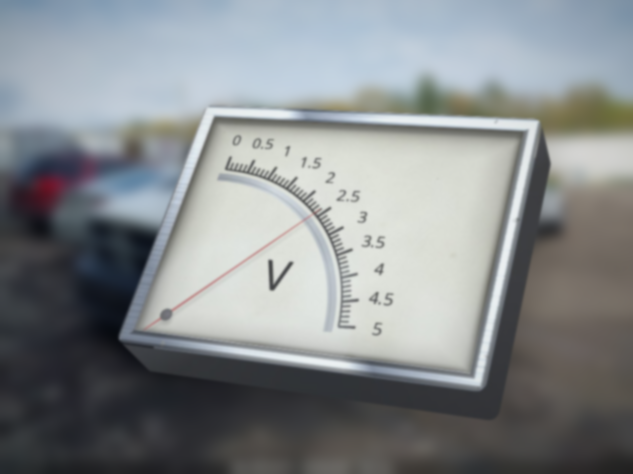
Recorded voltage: 2.5 V
